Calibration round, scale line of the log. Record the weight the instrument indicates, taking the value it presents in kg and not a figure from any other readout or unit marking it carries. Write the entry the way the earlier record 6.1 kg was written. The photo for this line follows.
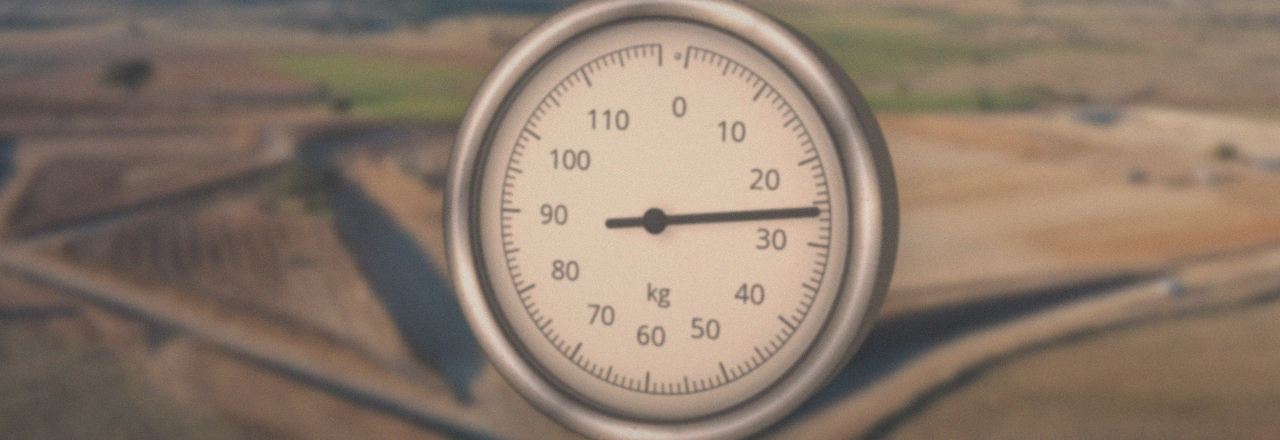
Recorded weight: 26 kg
